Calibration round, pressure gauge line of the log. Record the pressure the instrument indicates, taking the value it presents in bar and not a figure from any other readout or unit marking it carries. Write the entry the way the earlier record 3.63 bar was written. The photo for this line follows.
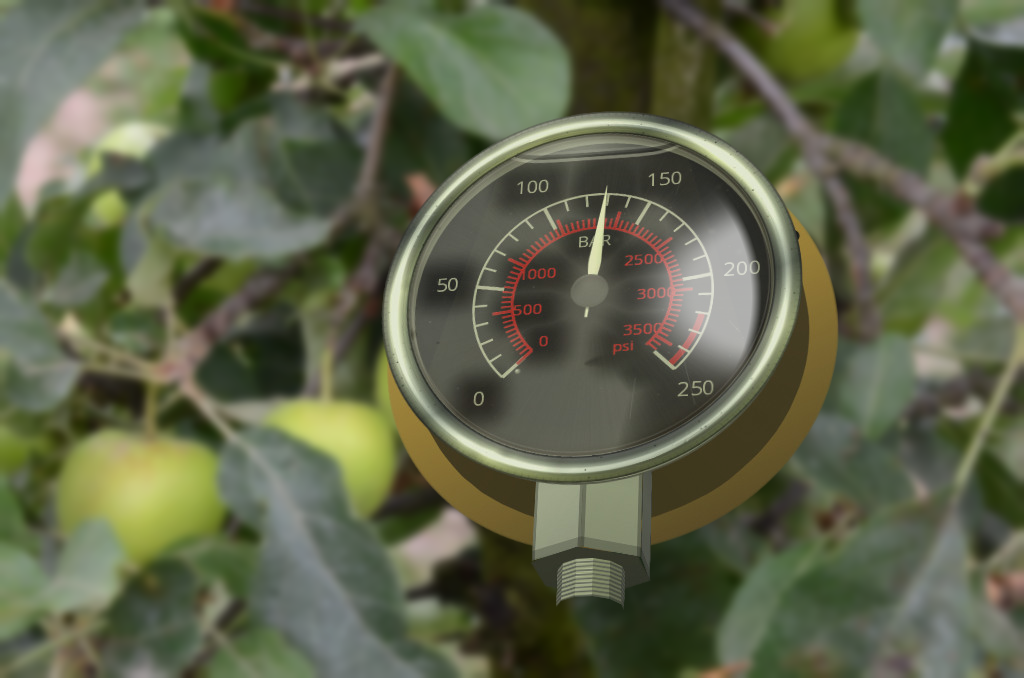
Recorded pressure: 130 bar
